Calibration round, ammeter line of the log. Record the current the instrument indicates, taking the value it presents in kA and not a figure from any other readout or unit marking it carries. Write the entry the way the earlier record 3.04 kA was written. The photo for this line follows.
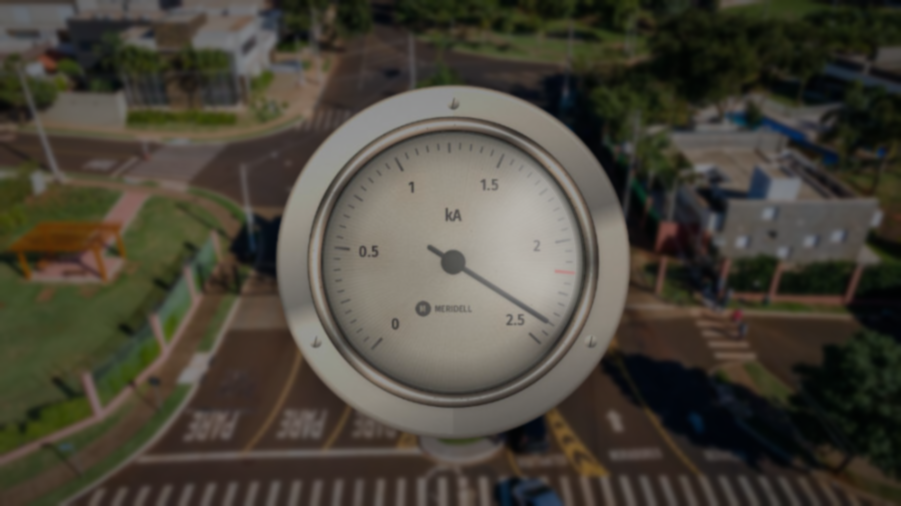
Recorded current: 2.4 kA
